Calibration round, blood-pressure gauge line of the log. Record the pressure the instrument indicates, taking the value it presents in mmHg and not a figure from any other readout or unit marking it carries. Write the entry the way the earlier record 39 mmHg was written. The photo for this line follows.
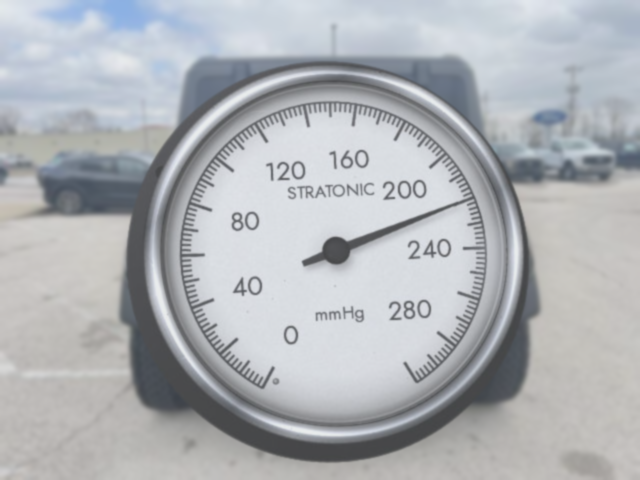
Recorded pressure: 220 mmHg
